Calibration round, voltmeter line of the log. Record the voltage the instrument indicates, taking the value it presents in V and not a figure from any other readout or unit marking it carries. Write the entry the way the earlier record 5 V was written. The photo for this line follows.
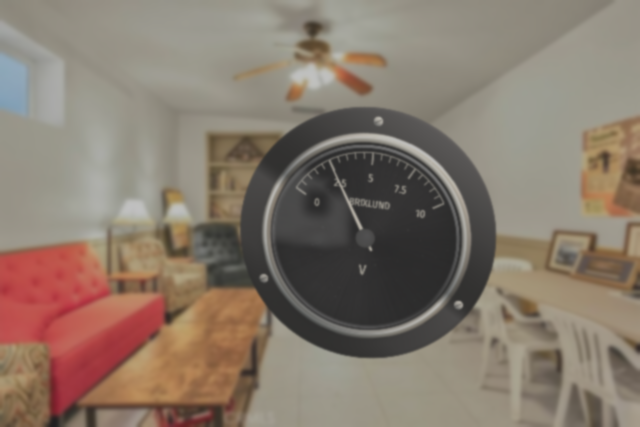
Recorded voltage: 2.5 V
